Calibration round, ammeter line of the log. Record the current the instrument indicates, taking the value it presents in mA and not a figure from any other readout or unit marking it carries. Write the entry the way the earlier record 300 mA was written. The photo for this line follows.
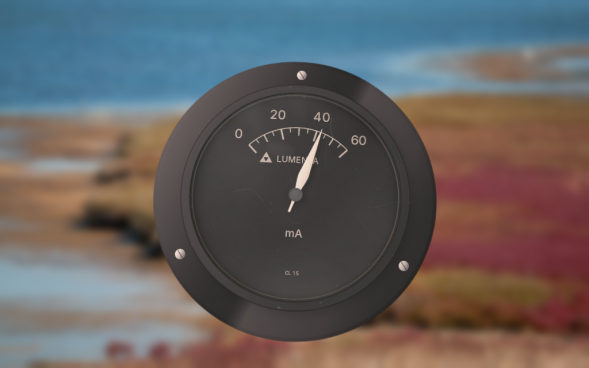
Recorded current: 42.5 mA
